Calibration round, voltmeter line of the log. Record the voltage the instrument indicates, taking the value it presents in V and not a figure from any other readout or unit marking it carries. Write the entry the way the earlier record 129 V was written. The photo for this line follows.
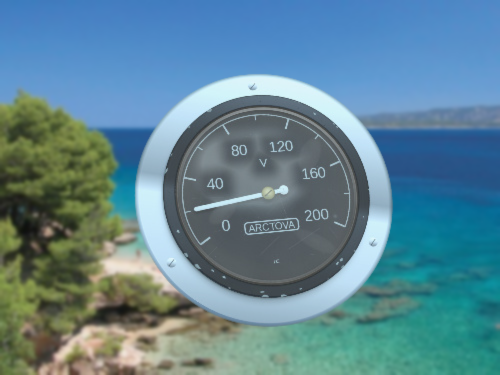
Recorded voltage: 20 V
